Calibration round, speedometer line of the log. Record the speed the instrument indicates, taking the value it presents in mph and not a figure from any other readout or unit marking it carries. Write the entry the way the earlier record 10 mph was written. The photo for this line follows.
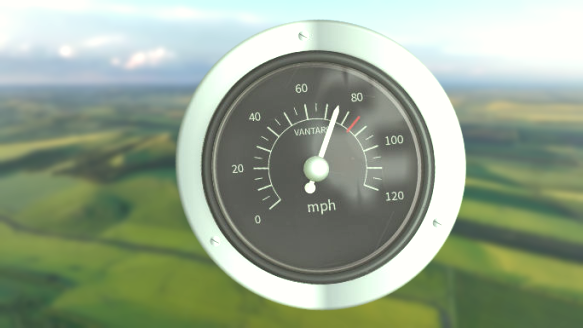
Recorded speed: 75 mph
